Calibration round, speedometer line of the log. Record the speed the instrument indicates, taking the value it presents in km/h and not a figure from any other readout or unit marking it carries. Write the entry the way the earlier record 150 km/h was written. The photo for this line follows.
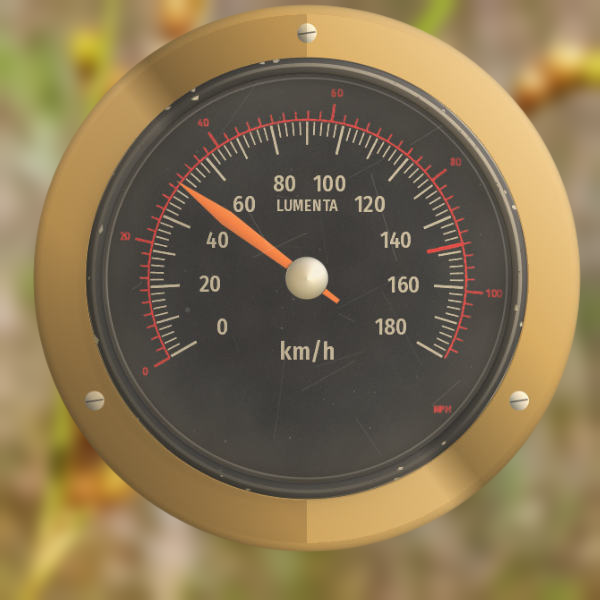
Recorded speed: 50 km/h
